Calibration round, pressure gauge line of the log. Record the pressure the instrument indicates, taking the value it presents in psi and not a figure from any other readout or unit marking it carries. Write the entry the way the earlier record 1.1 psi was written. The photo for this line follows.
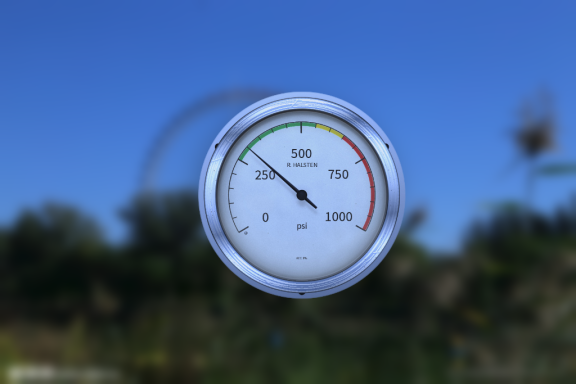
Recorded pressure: 300 psi
